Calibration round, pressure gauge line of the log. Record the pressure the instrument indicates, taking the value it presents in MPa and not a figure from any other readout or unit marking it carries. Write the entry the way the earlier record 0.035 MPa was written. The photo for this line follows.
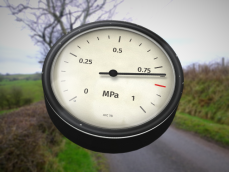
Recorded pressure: 0.8 MPa
